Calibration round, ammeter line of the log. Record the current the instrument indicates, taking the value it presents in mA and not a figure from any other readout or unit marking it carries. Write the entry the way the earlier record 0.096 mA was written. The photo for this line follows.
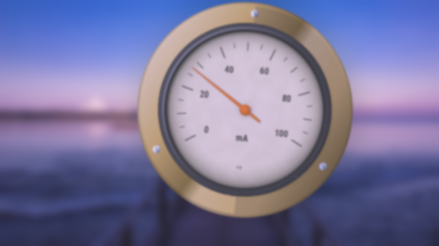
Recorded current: 27.5 mA
